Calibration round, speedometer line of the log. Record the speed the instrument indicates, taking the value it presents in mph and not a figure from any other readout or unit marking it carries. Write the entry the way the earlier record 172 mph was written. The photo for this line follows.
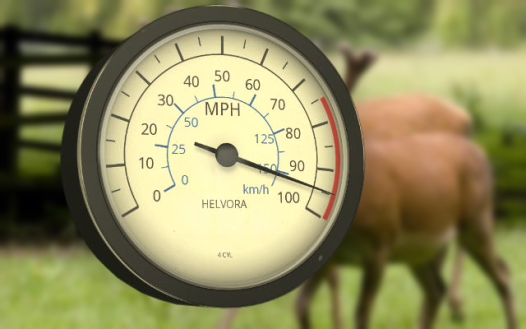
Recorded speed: 95 mph
